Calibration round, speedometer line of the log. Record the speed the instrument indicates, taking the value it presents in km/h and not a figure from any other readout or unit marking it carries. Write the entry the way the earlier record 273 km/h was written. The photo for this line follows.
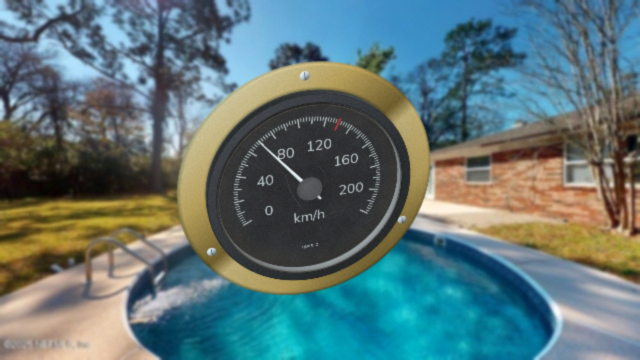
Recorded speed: 70 km/h
